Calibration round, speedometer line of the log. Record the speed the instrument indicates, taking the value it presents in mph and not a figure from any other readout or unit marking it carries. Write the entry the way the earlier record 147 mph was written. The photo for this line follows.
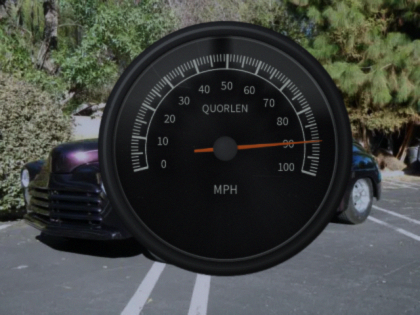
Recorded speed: 90 mph
